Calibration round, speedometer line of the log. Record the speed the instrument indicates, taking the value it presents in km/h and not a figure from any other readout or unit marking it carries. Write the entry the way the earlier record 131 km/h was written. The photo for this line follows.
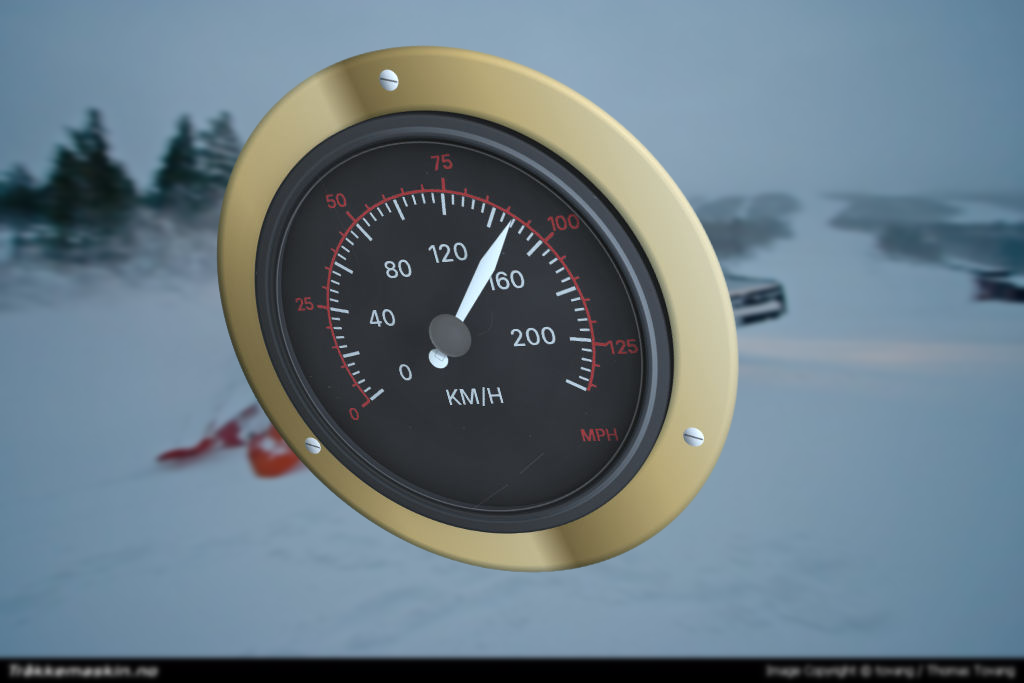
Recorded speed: 148 km/h
